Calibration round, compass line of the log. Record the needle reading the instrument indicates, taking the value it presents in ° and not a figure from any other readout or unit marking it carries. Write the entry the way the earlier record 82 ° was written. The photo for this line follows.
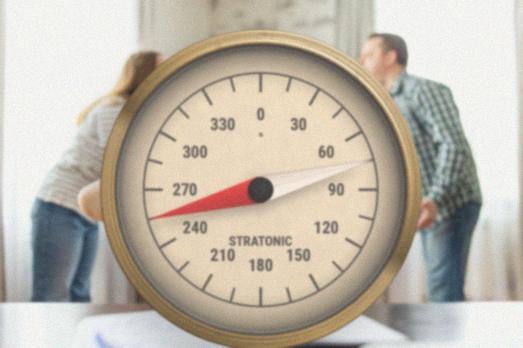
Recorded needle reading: 255 °
